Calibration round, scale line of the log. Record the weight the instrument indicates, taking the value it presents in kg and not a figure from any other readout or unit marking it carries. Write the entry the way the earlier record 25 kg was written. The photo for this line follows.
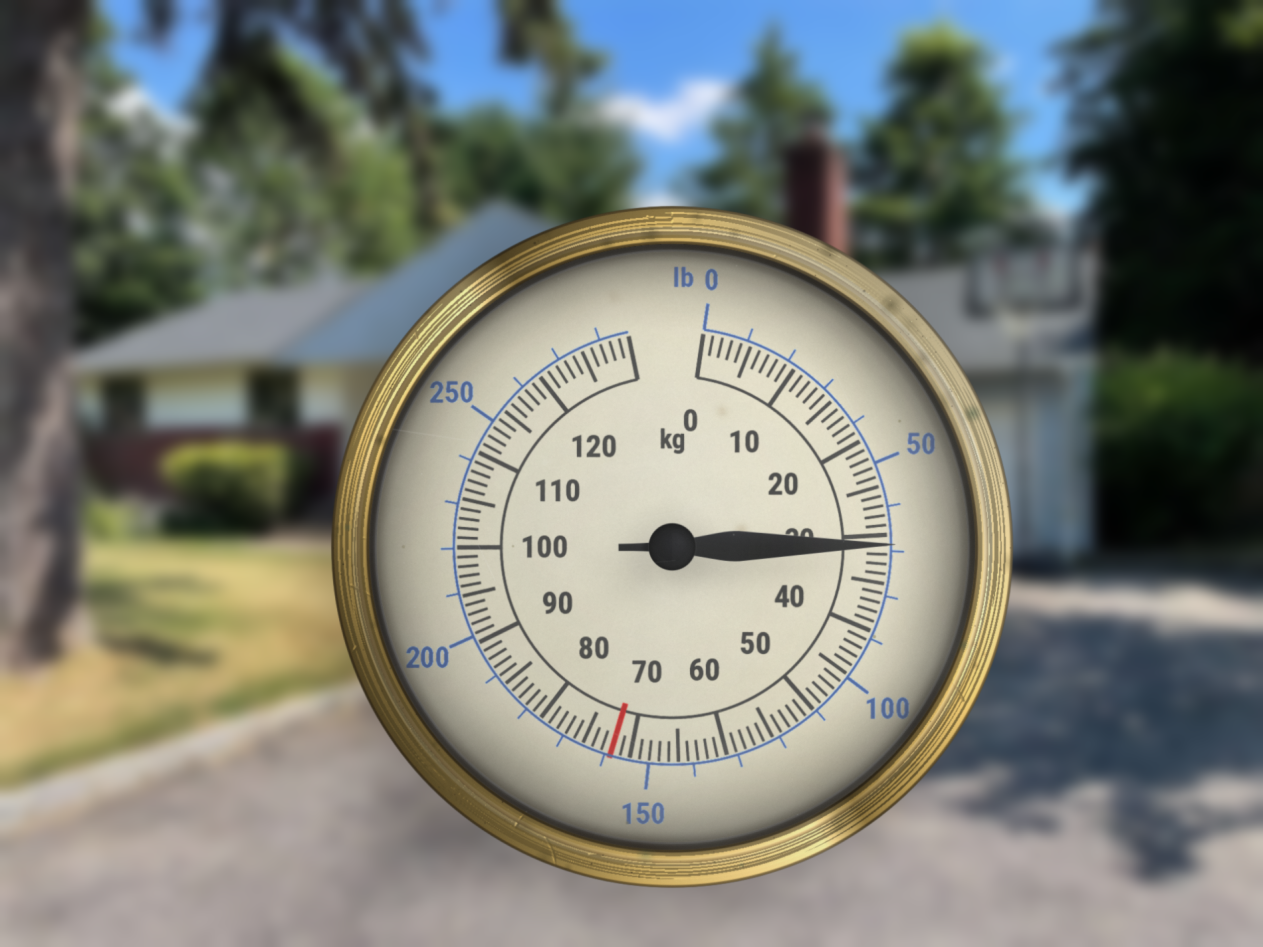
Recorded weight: 31 kg
